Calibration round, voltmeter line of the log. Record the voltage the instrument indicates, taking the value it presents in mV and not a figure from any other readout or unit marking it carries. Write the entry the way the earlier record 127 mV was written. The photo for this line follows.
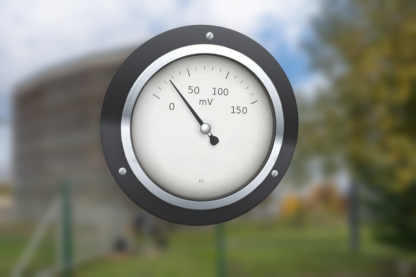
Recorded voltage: 25 mV
